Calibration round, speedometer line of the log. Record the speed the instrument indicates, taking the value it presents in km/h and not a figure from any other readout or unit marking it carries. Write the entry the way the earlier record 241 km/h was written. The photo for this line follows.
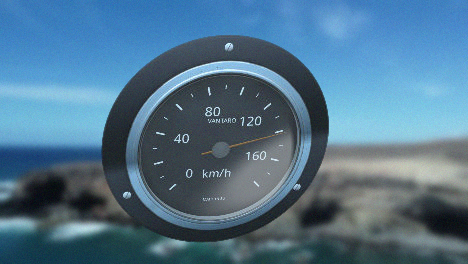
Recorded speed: 140 km/h
